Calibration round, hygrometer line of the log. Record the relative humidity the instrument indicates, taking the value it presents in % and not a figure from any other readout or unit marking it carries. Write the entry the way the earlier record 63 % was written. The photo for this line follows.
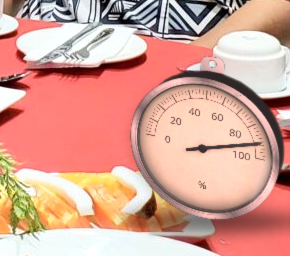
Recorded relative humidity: 90 %
